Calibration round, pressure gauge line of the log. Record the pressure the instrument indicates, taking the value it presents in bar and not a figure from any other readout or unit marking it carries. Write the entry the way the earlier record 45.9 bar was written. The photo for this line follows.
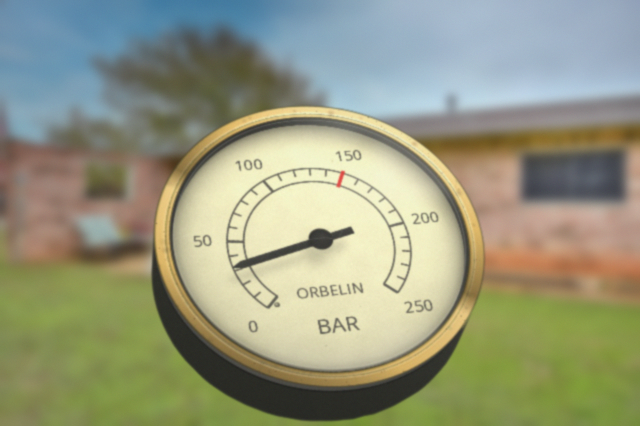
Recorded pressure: 30 bar
